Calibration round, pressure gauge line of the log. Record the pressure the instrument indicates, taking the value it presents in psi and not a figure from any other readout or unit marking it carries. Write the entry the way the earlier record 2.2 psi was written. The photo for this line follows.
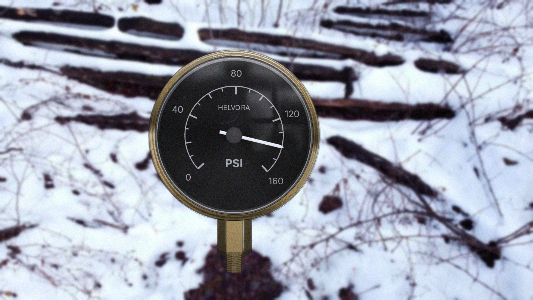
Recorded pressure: 140 psi
